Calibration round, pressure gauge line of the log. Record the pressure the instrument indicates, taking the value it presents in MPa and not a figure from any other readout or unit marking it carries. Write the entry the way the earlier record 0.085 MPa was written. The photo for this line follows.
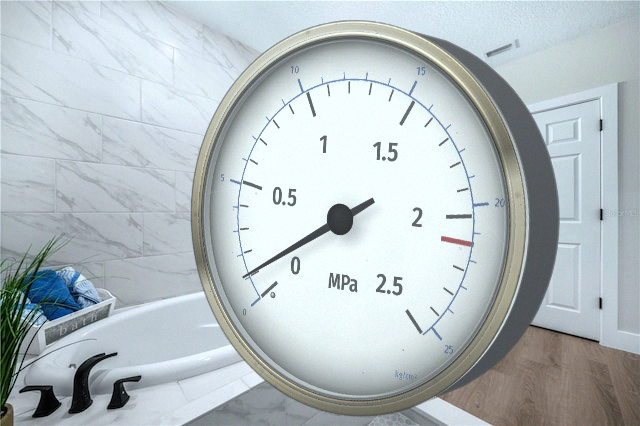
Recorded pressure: 0.1 MPa
